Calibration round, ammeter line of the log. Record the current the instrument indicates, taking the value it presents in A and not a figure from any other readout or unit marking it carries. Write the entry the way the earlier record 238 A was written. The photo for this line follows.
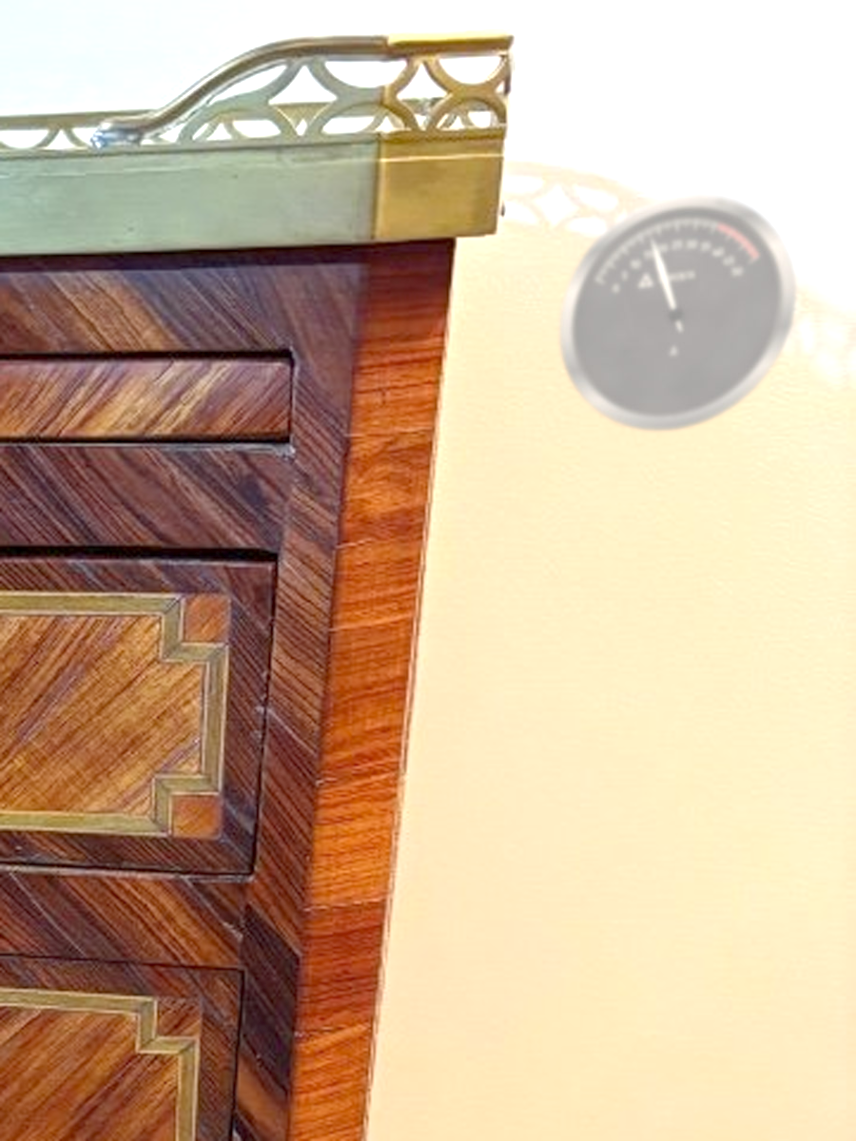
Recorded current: 17.5 A
